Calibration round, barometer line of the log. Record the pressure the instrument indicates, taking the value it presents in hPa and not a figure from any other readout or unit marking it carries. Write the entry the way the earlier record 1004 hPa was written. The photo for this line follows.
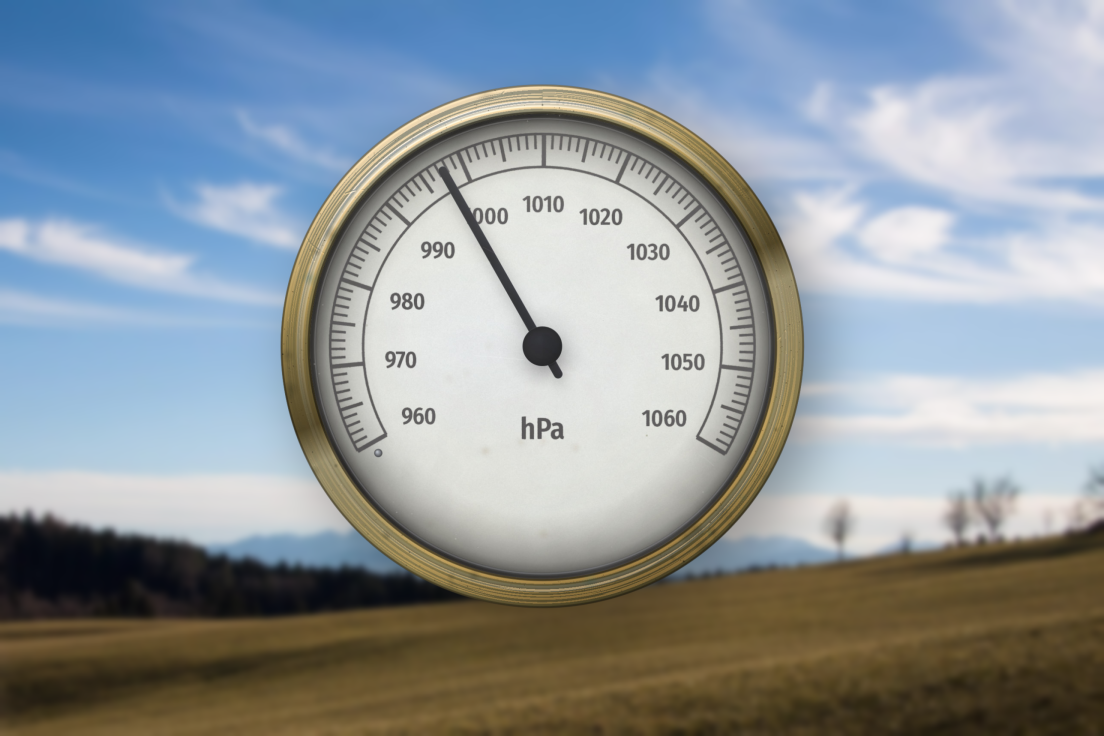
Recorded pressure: 997.5 hPa
